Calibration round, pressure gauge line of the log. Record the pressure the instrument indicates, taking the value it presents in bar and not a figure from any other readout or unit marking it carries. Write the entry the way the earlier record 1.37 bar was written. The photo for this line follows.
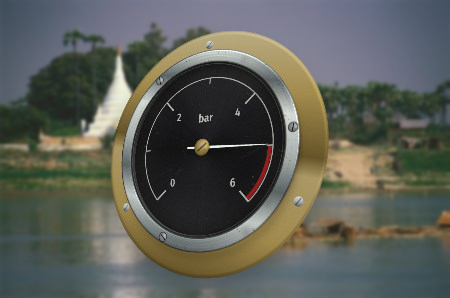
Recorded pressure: 5 bar
